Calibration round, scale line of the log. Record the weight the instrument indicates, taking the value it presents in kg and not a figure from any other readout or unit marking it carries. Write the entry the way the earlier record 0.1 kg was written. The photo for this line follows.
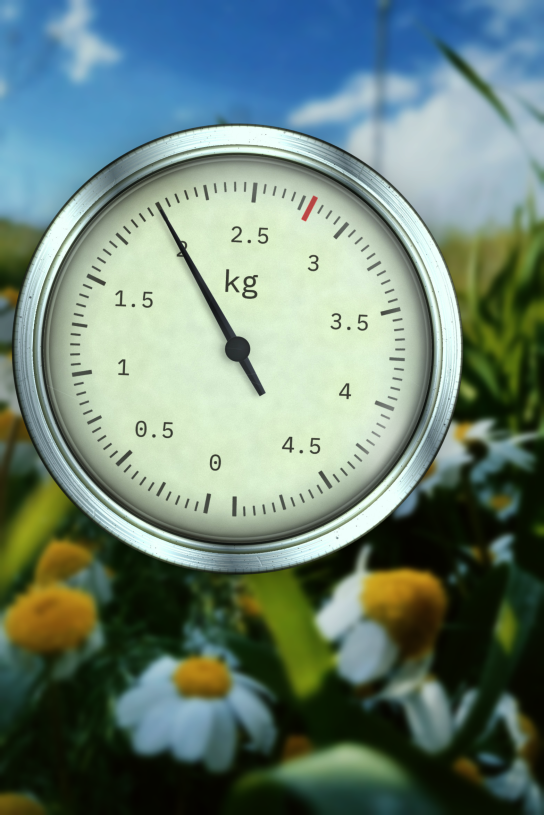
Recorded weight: 2 kg
